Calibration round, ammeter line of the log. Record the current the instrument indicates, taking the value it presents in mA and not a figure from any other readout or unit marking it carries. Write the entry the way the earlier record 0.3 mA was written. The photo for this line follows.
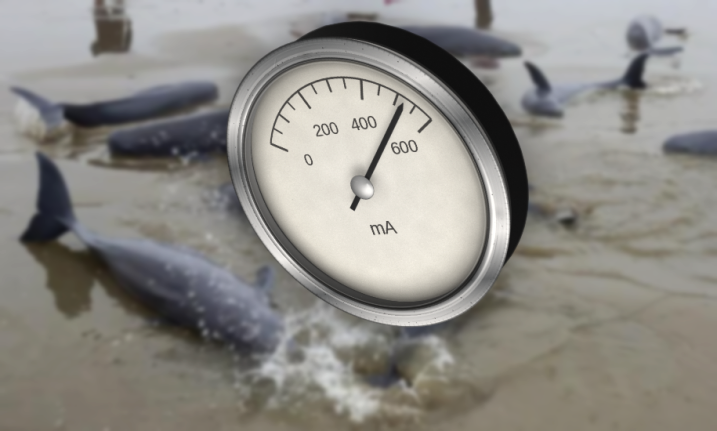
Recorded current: 525 mA
